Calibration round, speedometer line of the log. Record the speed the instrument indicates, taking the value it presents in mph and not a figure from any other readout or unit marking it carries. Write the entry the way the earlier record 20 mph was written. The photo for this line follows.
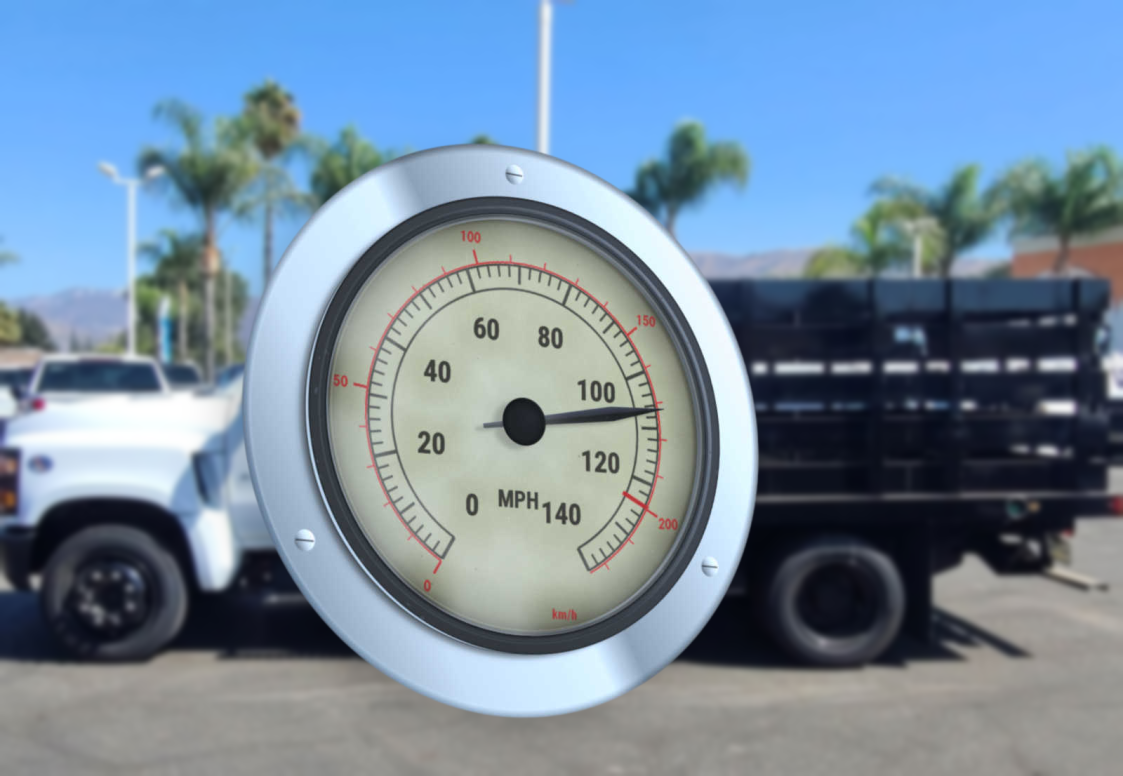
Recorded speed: 107 mph
